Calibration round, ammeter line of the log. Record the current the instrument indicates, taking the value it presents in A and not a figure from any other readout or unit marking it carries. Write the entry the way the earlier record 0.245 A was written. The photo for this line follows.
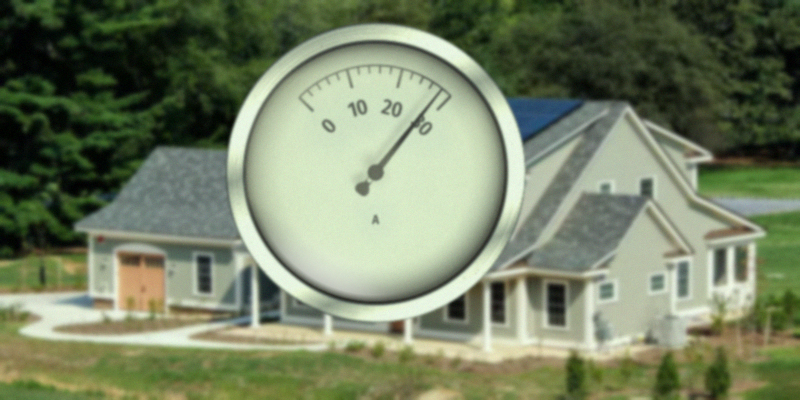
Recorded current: 28 A
